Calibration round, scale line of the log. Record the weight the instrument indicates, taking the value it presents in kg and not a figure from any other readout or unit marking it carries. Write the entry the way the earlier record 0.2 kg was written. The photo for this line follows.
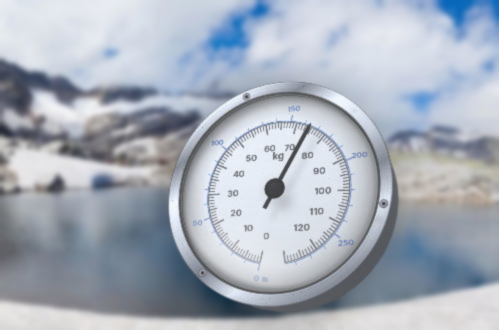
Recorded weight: 75 kg
